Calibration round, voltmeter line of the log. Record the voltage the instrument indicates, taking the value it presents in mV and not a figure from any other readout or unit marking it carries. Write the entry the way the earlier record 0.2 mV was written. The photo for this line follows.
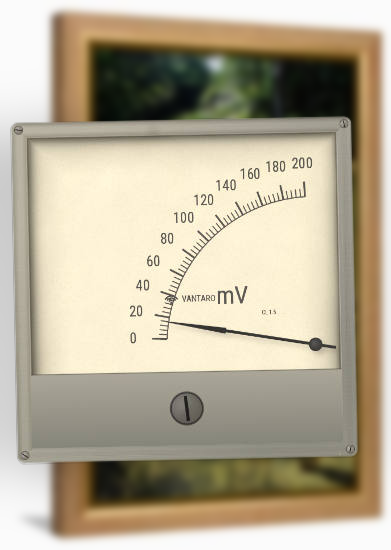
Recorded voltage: 16 mV
